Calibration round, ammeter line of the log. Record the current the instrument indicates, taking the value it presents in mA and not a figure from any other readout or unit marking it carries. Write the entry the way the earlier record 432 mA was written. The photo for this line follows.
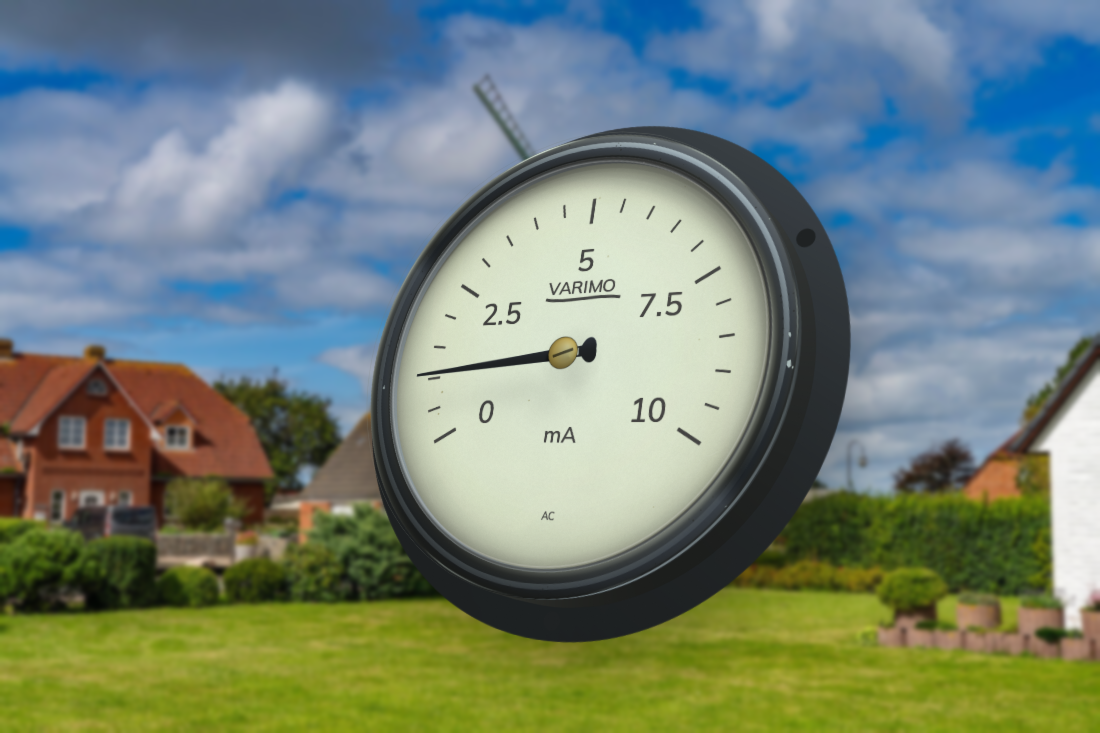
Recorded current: 1 mA
